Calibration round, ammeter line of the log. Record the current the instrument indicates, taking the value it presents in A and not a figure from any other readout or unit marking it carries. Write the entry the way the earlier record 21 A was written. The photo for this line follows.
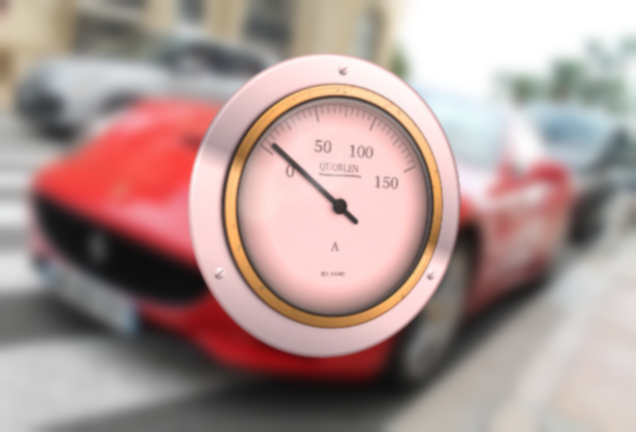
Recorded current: 5 A
